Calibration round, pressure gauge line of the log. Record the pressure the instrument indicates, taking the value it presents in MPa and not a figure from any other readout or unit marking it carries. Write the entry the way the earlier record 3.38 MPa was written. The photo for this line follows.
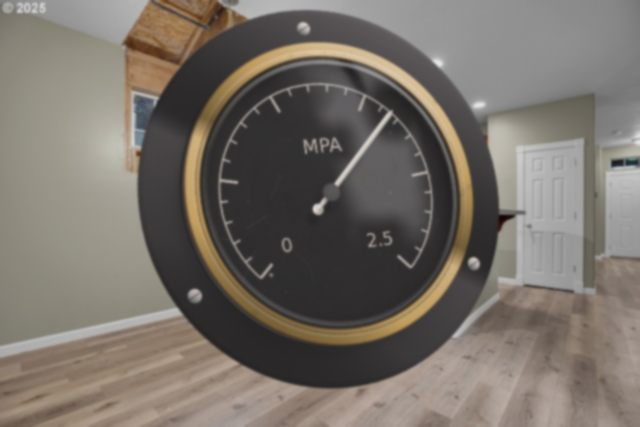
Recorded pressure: 1.65 MPa
